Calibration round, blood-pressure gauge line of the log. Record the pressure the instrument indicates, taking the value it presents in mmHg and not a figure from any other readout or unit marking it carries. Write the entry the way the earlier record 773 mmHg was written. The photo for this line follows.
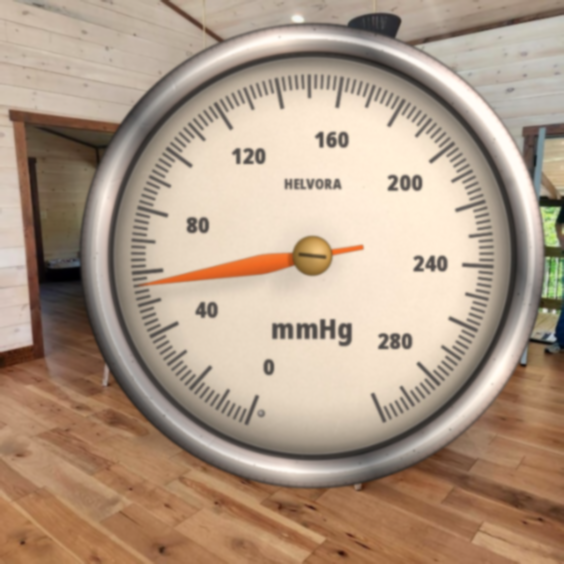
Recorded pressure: 56 mmHg
